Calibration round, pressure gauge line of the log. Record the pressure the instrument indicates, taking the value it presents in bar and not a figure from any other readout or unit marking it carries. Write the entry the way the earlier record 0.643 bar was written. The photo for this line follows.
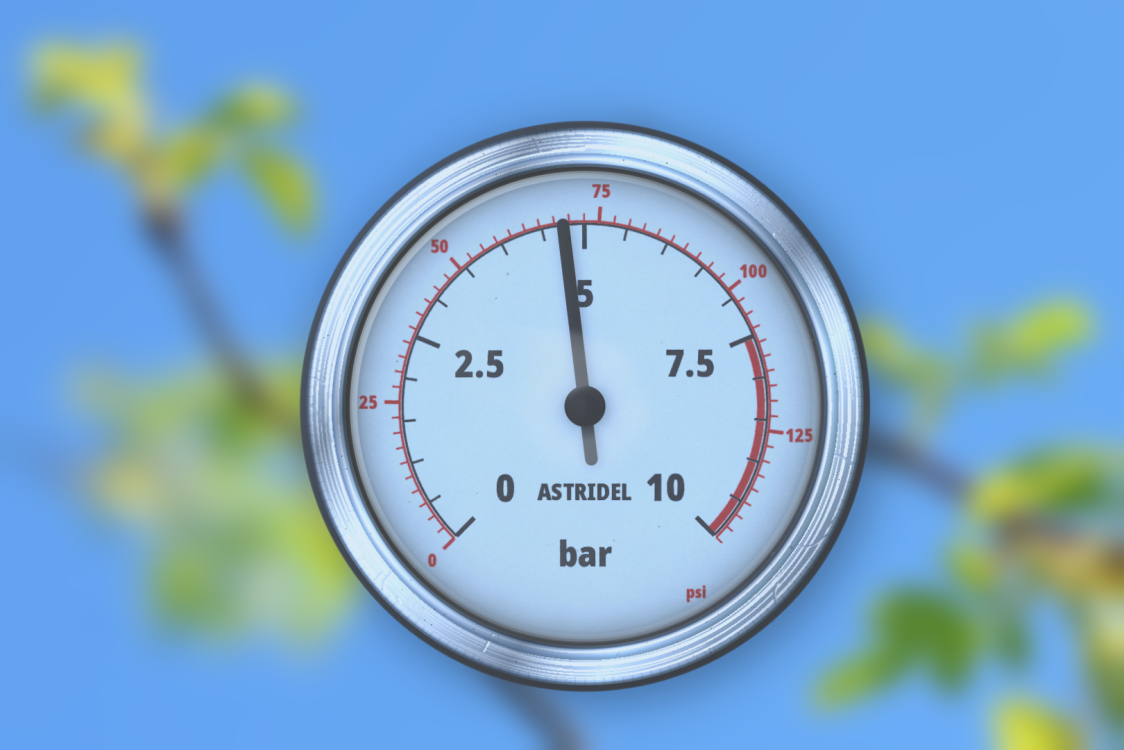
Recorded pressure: 4.75 bar
